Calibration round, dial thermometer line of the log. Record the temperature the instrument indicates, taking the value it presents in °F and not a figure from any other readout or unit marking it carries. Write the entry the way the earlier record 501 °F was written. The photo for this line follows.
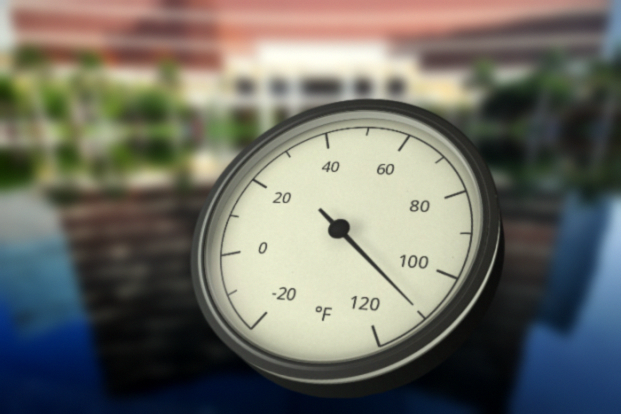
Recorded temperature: 110 °F
